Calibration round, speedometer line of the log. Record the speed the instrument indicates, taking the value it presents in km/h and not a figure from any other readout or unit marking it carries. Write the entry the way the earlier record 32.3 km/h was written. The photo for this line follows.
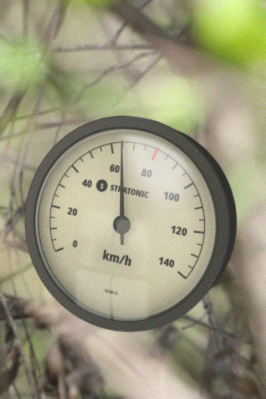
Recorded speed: 65 km/h
